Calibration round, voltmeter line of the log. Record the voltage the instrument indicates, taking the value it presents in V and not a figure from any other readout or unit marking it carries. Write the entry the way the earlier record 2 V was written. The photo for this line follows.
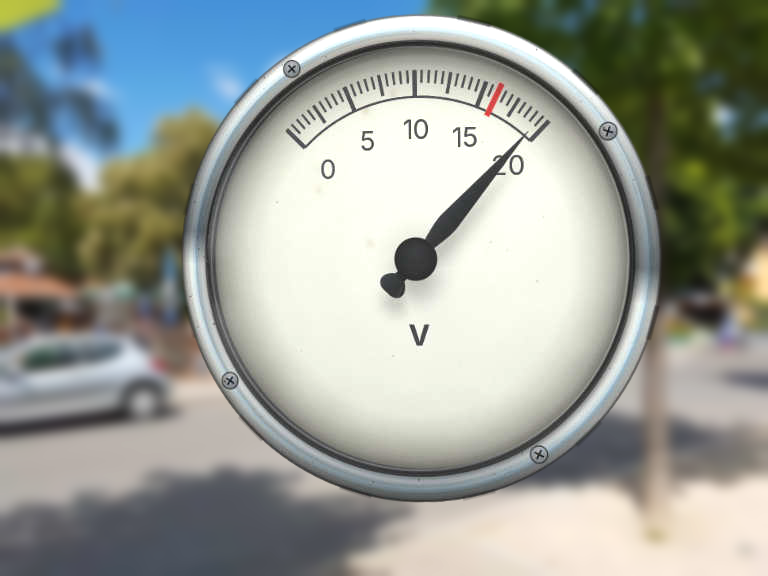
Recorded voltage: 19.5 V
